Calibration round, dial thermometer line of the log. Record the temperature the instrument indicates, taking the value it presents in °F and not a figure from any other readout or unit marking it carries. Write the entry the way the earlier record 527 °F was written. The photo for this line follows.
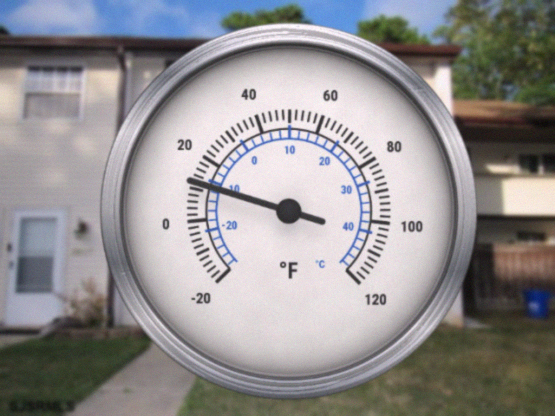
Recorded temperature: 12 °F
